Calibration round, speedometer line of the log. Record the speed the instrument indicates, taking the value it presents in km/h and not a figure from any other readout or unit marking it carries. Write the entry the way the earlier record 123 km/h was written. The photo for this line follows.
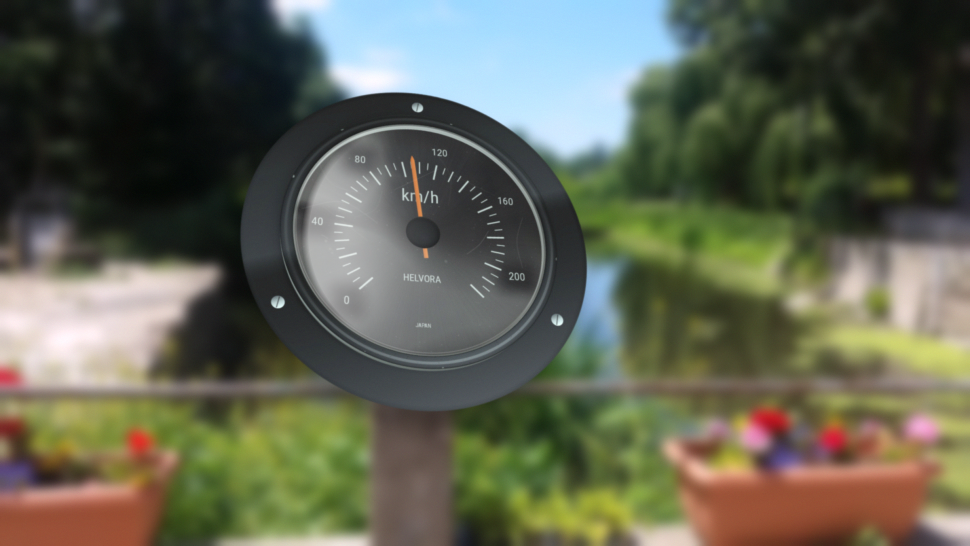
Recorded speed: 105 km/h
